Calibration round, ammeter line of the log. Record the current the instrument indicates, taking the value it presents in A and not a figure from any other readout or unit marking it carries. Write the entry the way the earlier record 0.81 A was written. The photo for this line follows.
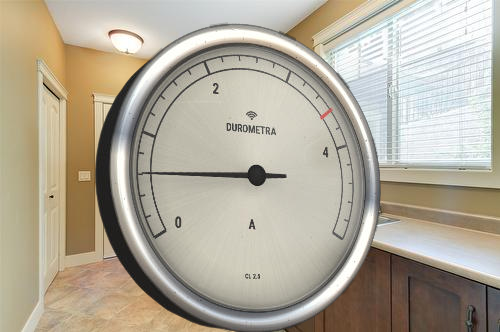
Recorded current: 0.6 A
